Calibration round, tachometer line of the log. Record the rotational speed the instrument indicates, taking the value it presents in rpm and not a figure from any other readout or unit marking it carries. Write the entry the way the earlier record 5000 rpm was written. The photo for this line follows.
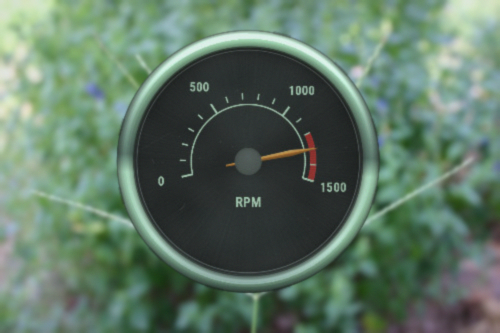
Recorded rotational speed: 1300 rpm
